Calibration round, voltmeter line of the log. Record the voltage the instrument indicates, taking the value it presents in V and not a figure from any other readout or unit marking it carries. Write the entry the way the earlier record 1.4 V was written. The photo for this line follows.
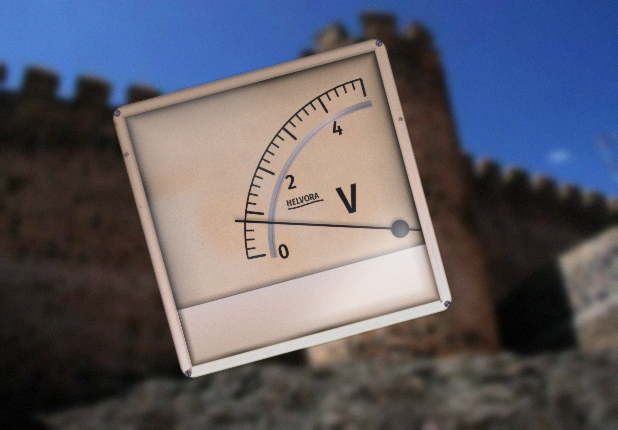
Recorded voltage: 0.8 V
